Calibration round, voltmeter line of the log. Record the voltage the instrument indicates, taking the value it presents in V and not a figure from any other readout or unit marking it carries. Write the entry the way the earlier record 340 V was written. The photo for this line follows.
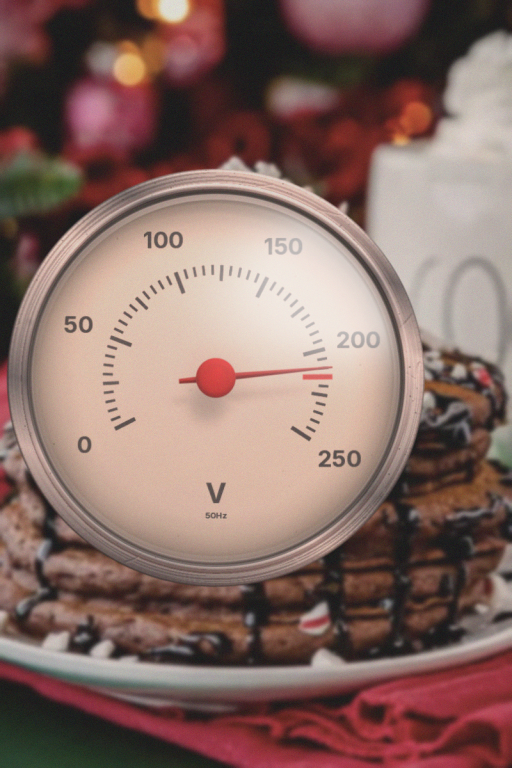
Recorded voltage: 210 V
